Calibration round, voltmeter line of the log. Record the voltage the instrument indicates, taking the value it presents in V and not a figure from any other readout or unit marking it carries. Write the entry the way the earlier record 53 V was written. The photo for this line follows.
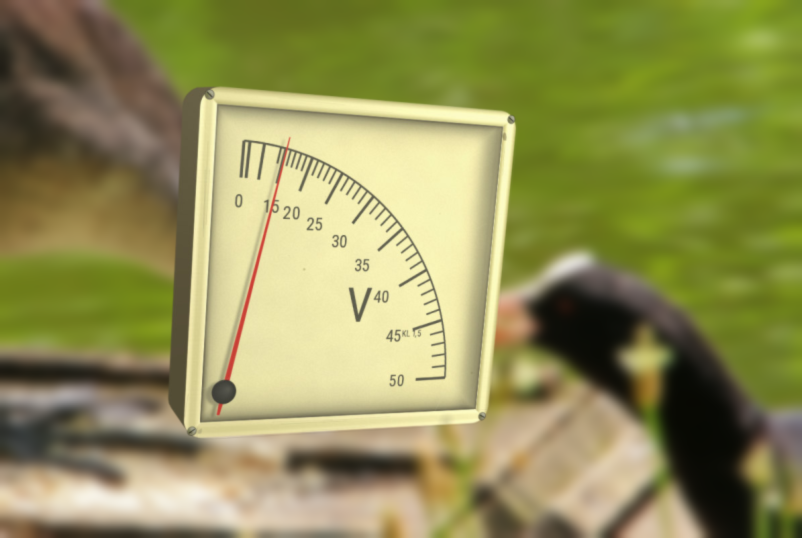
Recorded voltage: 15 V
